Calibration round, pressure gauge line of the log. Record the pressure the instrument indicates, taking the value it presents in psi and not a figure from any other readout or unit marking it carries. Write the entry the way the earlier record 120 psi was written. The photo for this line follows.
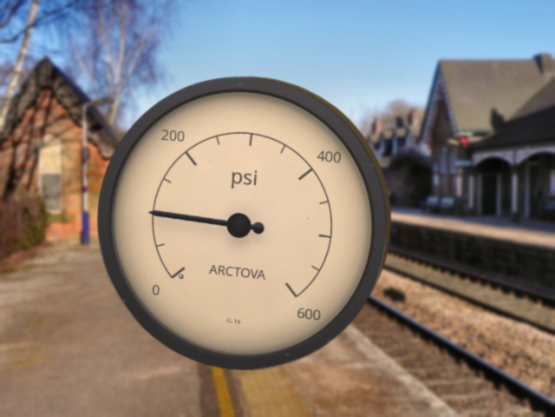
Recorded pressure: 100 psi
